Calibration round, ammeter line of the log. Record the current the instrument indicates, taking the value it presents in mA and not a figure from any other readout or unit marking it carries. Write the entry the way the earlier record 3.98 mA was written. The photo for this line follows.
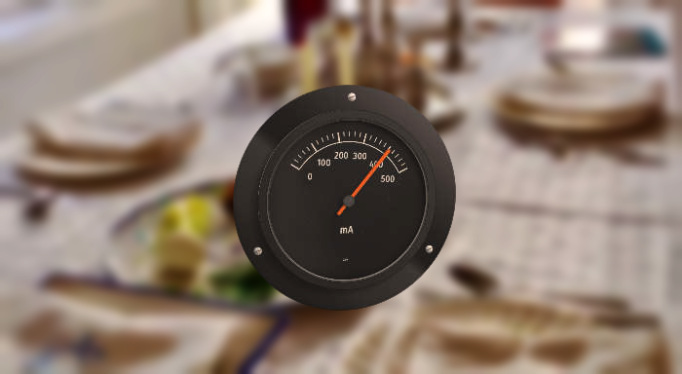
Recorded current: 400 mA
